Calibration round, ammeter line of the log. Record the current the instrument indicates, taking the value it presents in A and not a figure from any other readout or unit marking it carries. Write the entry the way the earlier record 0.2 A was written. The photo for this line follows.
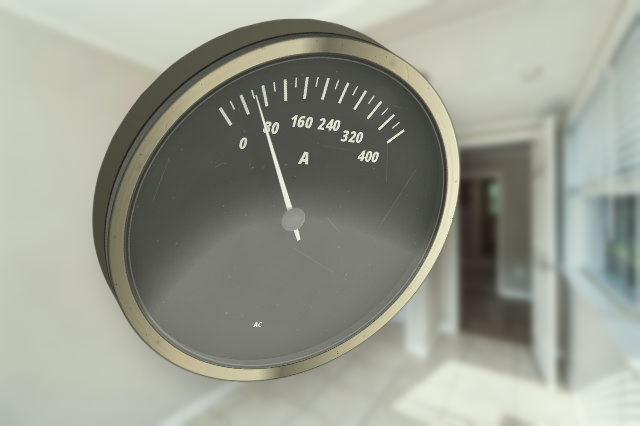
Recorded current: 60 A
